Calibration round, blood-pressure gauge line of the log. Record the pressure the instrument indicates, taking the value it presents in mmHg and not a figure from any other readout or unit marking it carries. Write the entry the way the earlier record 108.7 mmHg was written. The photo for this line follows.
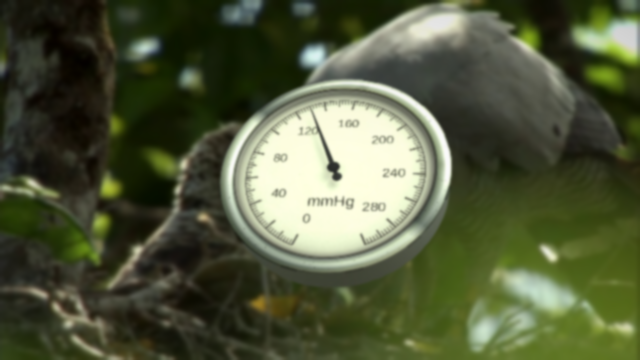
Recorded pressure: 130 mmHg
